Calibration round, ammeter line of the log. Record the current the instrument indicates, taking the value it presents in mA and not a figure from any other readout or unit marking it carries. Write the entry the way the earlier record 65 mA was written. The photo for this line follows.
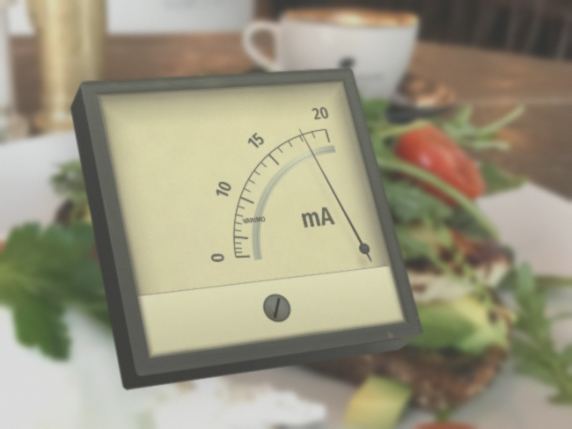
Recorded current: 18 mA
